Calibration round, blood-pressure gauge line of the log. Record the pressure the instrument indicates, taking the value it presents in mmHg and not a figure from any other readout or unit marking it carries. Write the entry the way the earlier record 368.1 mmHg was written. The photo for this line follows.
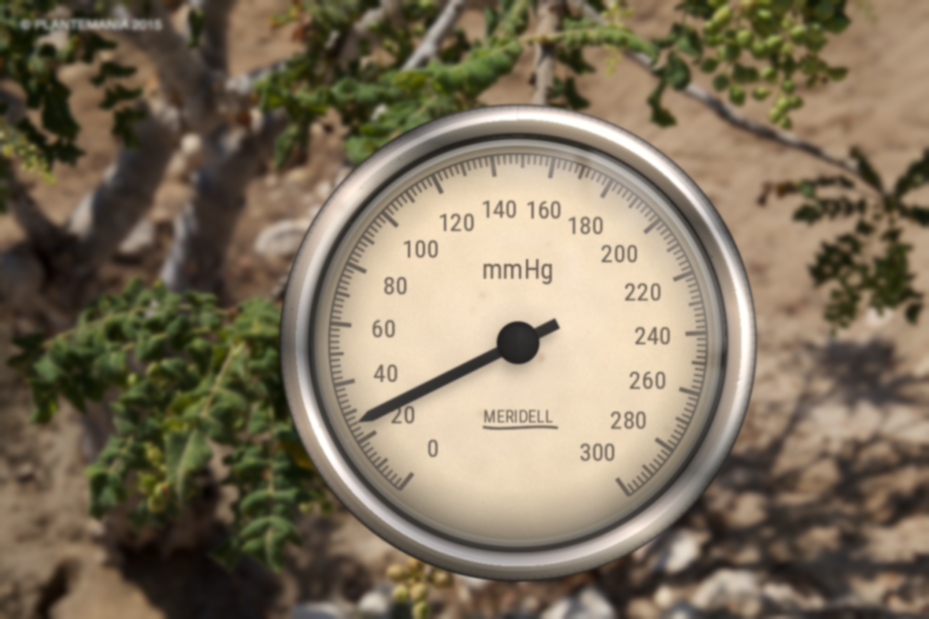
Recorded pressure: 26 mmHg
